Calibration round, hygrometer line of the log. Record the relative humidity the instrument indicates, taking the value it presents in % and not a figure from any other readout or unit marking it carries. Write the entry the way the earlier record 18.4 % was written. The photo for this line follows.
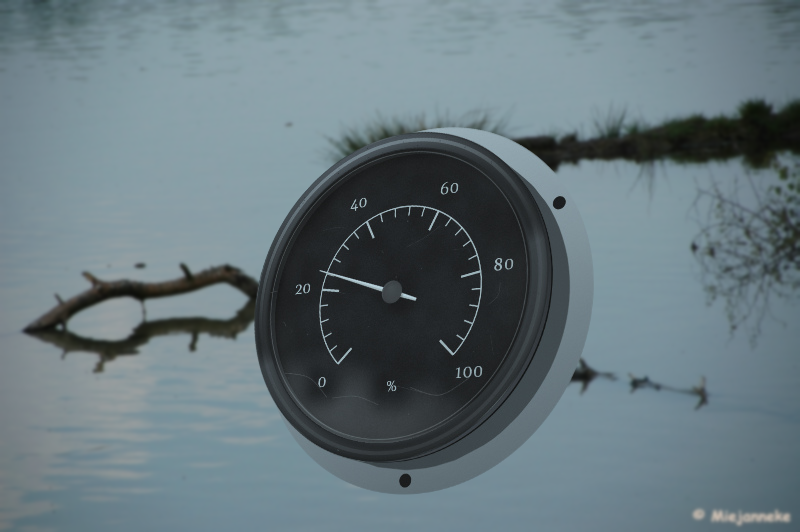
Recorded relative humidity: 24 %
